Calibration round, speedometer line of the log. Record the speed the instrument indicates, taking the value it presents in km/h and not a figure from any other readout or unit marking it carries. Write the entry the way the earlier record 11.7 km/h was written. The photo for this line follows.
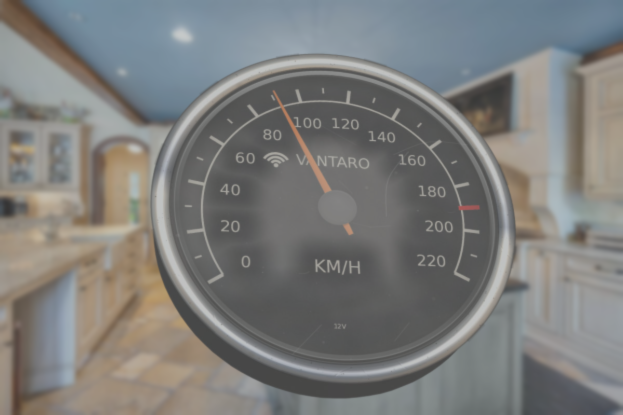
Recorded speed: 90 km/h
